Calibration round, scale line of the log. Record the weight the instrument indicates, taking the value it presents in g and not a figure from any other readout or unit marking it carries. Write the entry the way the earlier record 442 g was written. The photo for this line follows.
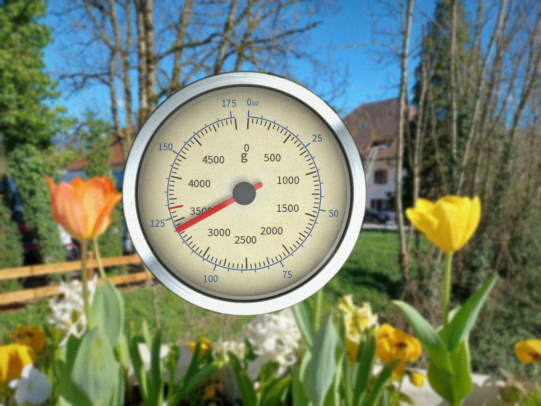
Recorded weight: 3400 g
